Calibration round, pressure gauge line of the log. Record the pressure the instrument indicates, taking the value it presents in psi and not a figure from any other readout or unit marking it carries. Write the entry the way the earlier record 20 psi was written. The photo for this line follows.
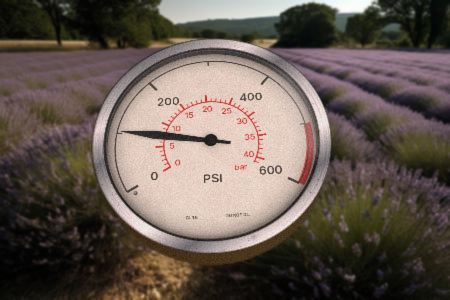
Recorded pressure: 100 psi
